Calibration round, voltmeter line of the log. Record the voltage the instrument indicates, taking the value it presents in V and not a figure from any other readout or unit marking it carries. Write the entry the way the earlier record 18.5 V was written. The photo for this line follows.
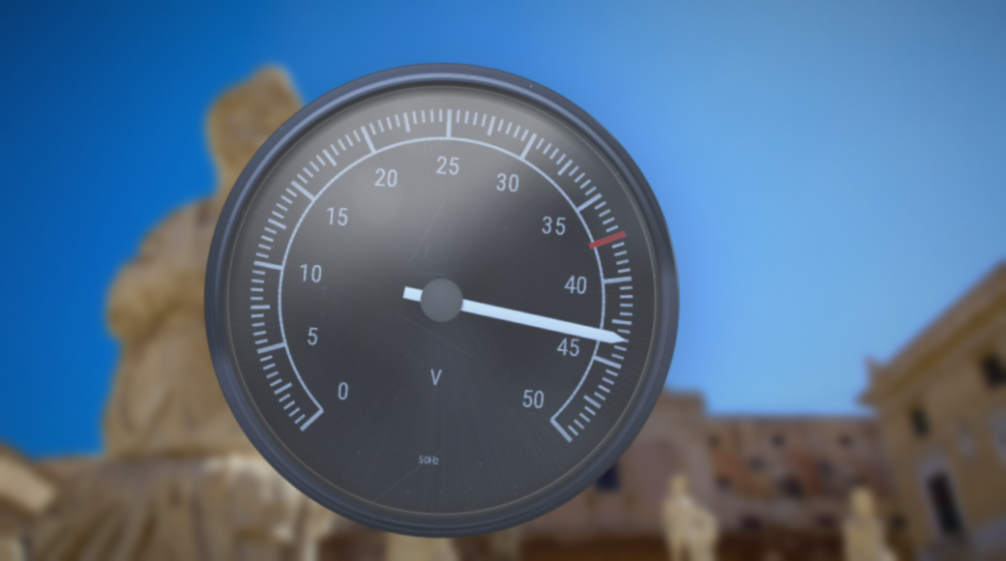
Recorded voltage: 43.5 V
